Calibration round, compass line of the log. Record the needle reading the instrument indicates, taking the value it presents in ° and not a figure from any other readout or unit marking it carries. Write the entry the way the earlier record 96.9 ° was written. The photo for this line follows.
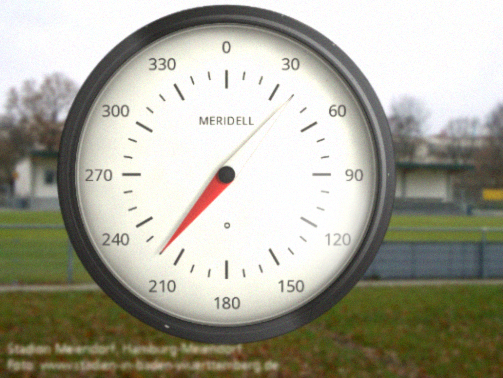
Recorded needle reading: 220 °
